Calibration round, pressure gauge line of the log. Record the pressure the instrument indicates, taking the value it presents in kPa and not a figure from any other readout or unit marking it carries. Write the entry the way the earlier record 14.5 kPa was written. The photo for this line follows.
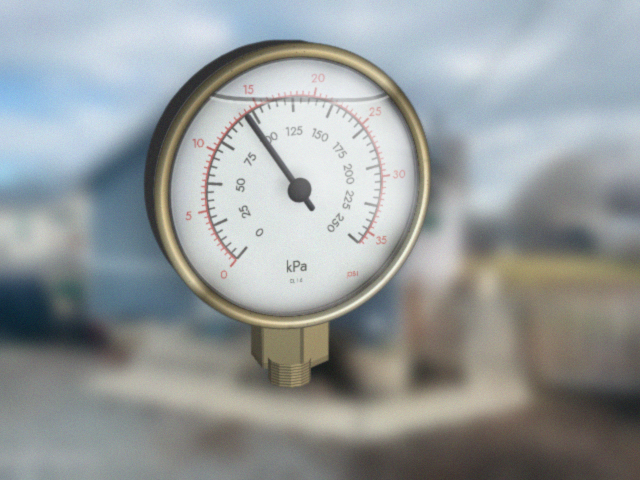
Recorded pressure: 95 kPa
